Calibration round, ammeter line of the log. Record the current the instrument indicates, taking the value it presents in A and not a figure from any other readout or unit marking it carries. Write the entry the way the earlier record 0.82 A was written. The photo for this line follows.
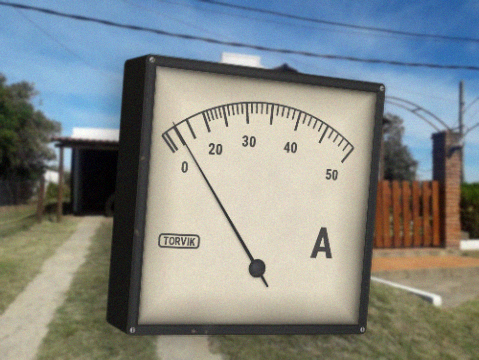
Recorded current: 10 A
